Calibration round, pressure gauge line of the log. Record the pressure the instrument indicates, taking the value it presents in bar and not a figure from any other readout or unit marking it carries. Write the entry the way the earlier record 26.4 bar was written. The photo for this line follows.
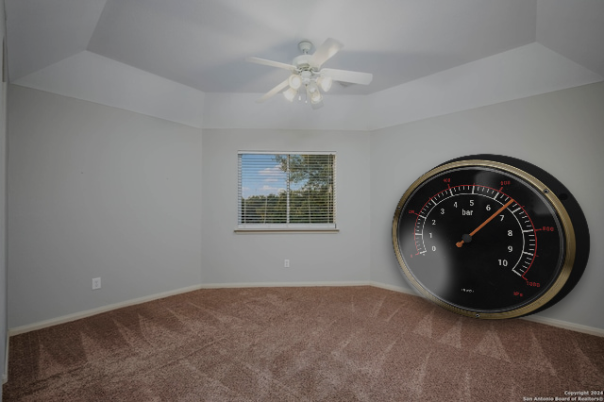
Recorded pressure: 6.6 bar
